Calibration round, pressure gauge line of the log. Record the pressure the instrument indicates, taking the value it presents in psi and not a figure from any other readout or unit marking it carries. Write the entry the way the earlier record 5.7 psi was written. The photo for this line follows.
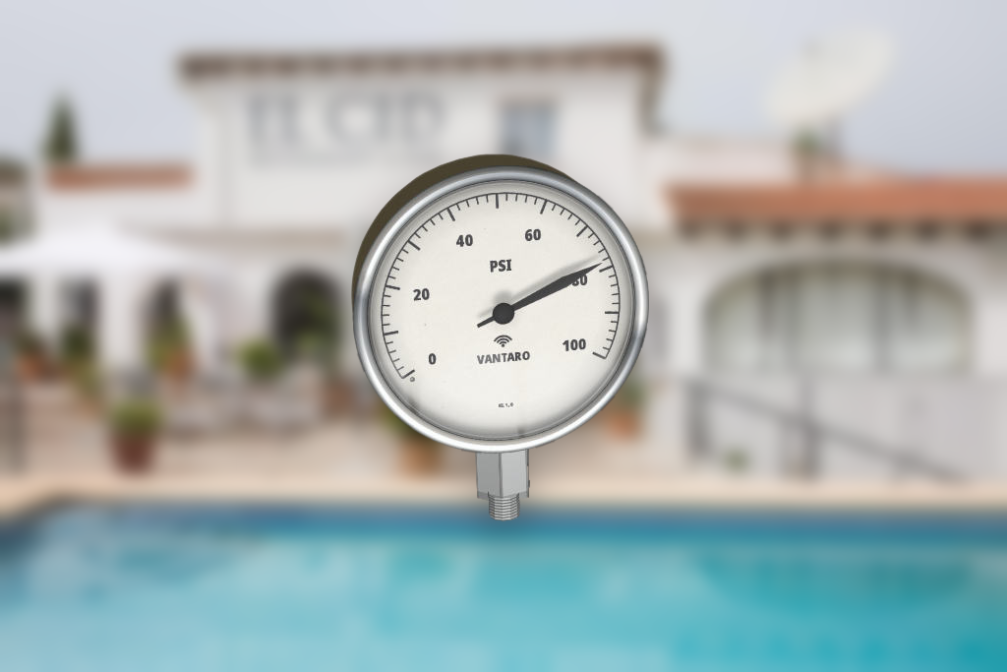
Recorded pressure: 78 psi
